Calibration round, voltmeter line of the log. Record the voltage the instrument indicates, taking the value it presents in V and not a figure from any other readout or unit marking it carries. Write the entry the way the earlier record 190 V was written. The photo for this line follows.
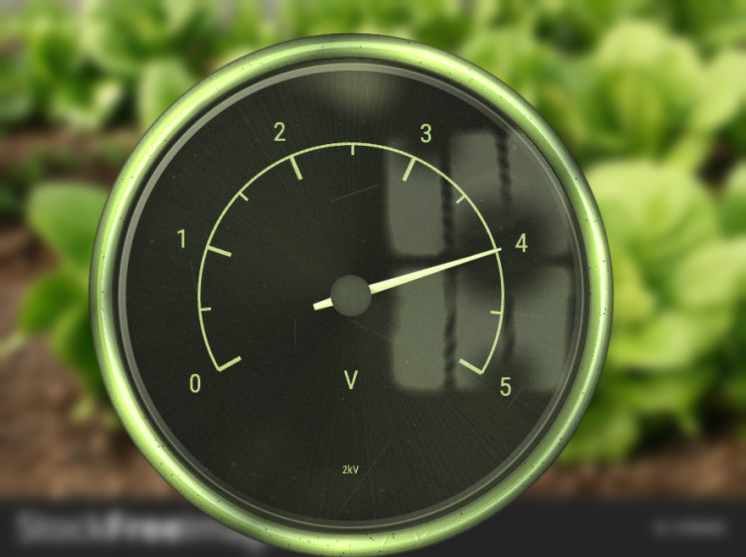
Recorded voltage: 4 V
